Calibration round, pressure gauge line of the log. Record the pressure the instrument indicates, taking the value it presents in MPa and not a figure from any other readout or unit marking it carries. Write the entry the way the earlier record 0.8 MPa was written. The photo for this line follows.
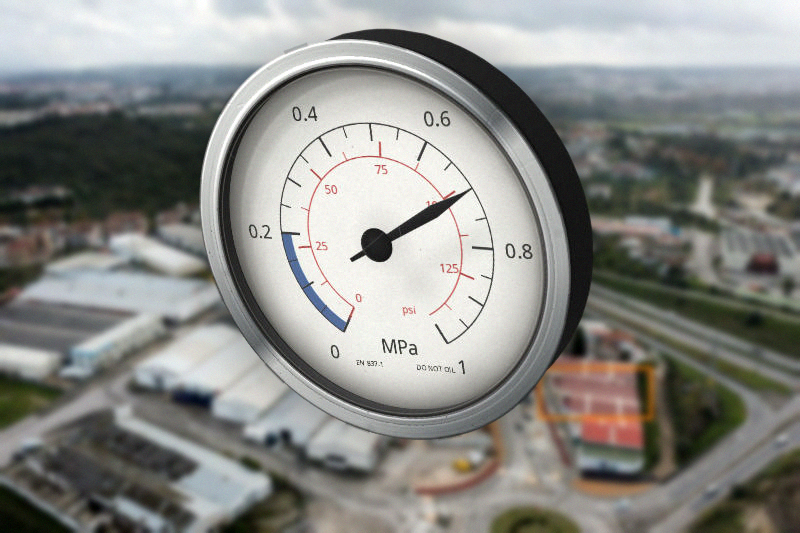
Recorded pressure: 0.7 MPa
